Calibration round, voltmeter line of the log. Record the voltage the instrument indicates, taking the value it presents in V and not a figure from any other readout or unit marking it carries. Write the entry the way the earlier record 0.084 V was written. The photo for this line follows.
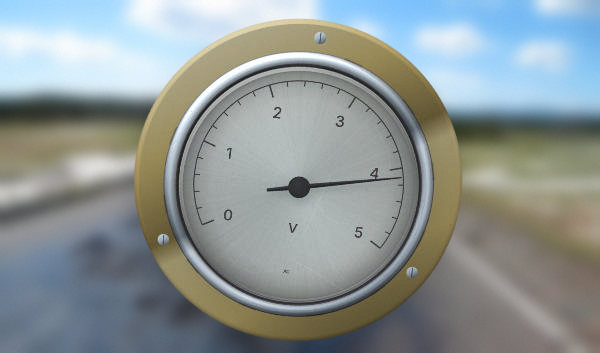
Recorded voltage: 4.1 V
